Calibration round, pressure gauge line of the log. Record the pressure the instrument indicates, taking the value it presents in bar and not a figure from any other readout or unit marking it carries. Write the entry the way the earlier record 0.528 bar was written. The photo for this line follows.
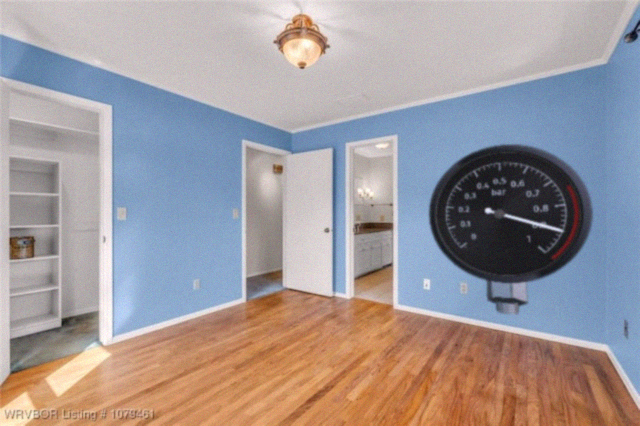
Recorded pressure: 0.9 bar
